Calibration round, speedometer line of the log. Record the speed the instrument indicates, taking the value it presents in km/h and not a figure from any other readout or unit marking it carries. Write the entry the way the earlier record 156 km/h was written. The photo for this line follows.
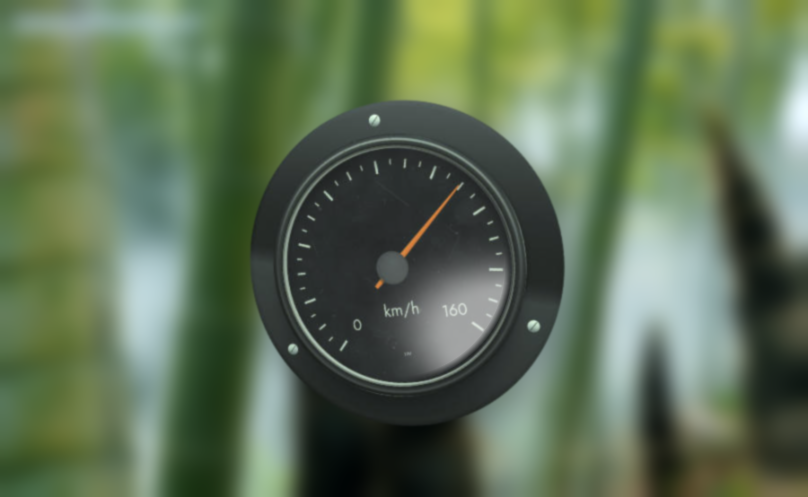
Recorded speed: 110 km/h
